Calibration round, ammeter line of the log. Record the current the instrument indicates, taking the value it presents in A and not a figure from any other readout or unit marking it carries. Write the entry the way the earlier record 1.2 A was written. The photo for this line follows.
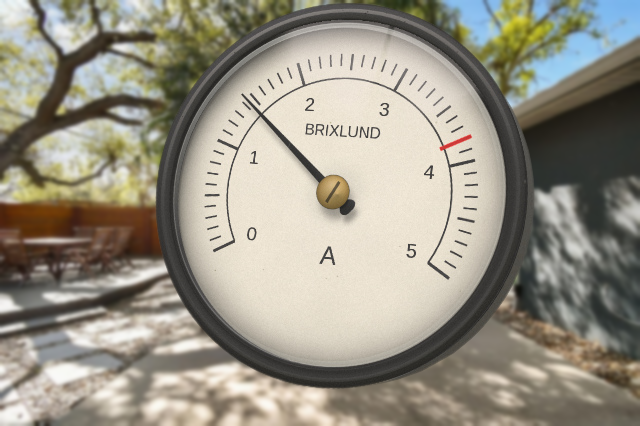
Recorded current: 1.45 A
